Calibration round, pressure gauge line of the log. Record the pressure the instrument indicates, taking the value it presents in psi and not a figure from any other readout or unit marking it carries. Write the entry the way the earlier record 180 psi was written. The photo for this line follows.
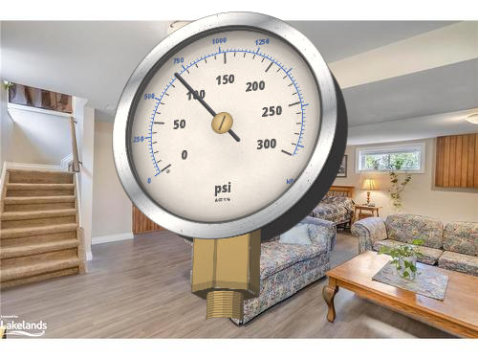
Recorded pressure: 100 psi
